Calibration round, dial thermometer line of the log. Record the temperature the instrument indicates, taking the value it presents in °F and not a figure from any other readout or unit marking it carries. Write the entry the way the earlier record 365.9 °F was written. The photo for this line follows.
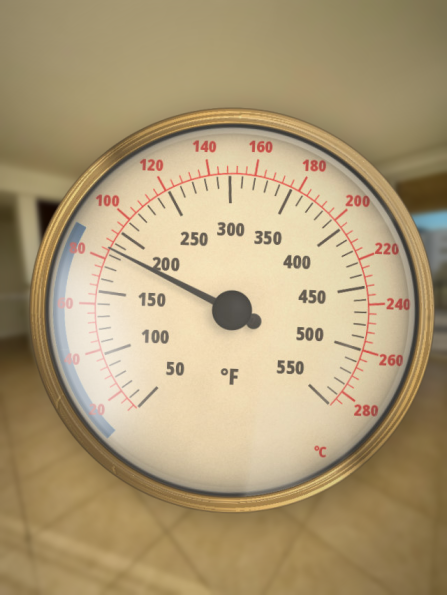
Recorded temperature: 185 °F
